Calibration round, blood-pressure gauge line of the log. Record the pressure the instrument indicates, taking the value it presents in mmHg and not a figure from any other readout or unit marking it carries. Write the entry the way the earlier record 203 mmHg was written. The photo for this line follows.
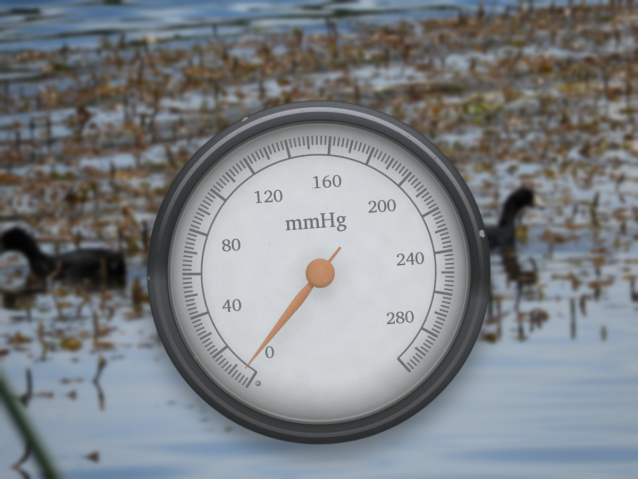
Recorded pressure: 6 mmHg
